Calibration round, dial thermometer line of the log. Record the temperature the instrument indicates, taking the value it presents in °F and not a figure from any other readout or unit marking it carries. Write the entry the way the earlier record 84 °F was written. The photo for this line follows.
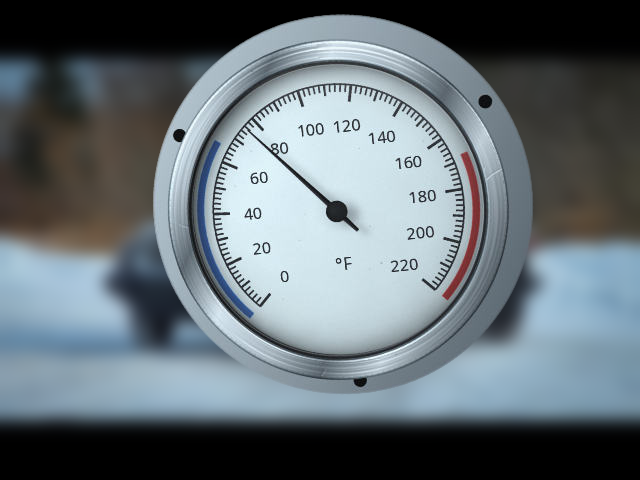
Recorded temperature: 76 °F
